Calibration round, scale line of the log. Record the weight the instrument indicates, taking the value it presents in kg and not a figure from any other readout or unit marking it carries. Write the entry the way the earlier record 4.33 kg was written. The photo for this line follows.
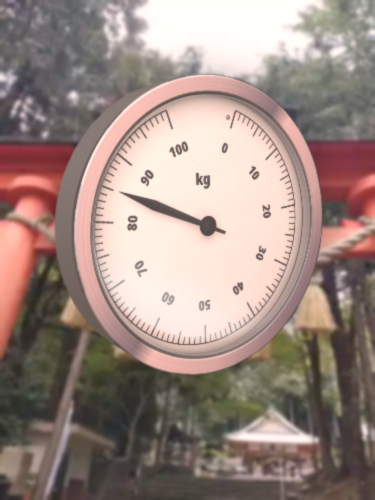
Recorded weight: 85 kg
